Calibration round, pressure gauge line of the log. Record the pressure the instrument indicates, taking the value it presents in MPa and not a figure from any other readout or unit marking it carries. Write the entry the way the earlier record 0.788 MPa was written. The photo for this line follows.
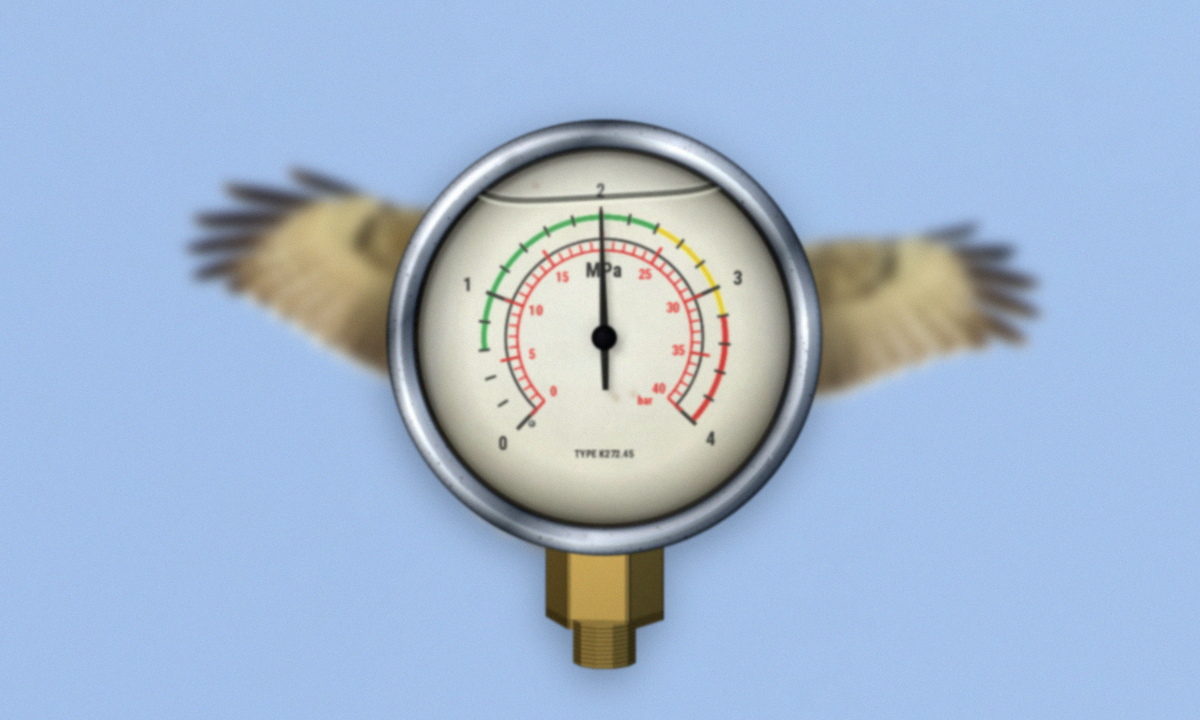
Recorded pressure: 2 MPa
